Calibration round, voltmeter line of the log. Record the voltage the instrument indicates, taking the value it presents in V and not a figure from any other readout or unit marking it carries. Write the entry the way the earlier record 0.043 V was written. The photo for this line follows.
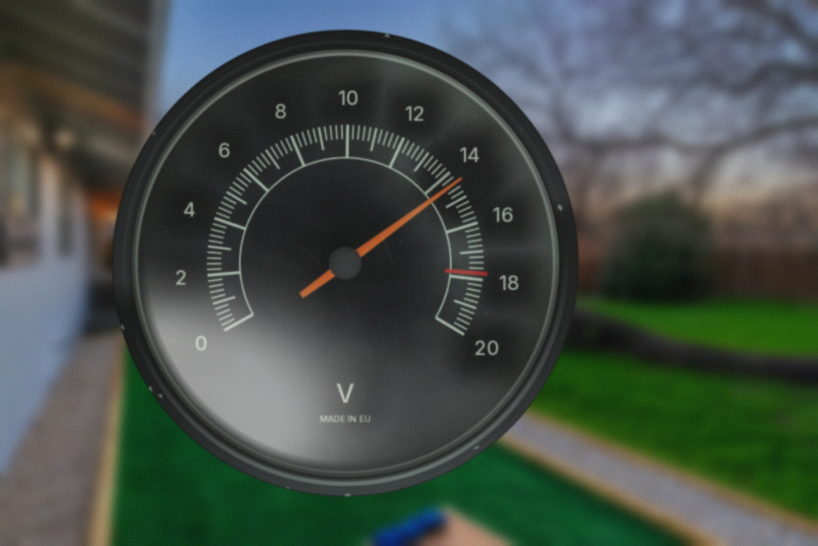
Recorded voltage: 14.4 V
